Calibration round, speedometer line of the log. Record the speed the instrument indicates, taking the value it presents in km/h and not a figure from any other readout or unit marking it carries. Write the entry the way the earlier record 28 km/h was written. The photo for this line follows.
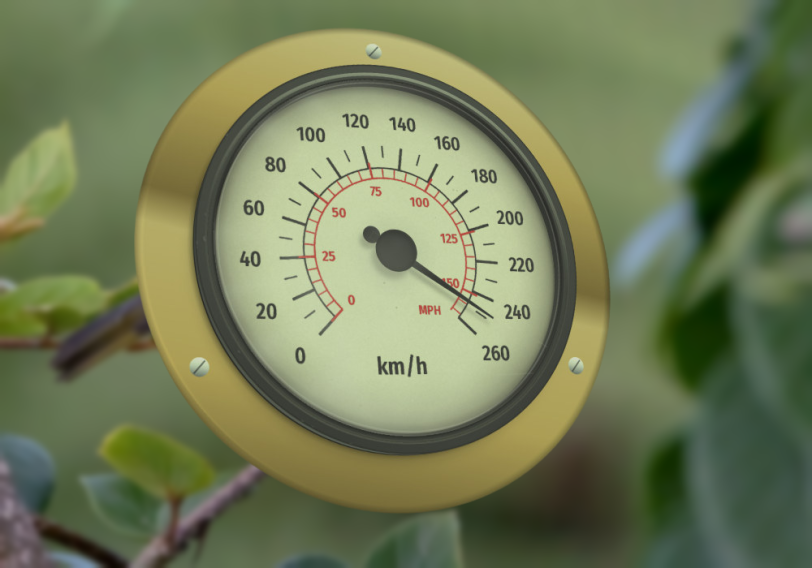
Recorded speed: 250 km/h
